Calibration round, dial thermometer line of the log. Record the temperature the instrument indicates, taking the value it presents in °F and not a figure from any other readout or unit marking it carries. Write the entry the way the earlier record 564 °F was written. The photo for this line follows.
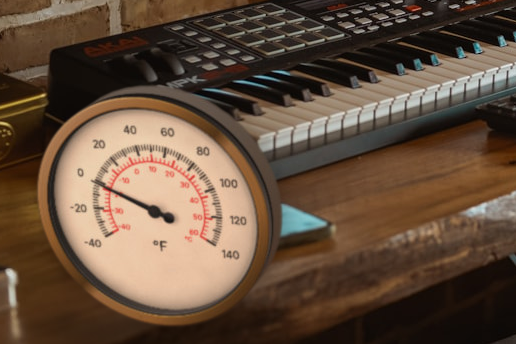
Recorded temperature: 0 °F
